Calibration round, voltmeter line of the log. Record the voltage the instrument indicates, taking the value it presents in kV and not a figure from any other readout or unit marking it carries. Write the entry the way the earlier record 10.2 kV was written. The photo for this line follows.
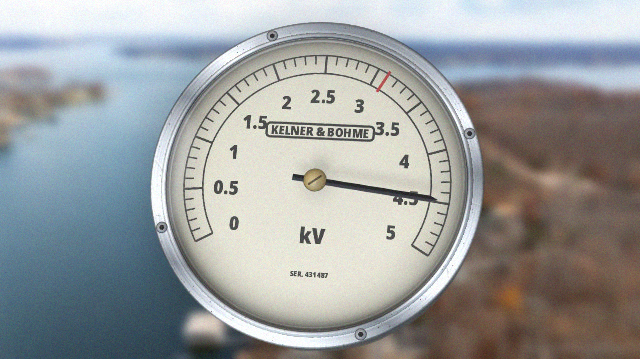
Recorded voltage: 4.5 kV
